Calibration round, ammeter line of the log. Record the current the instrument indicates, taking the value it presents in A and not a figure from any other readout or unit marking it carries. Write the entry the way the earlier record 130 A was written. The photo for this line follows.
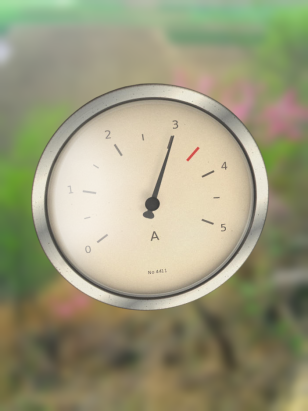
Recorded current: 3 A
